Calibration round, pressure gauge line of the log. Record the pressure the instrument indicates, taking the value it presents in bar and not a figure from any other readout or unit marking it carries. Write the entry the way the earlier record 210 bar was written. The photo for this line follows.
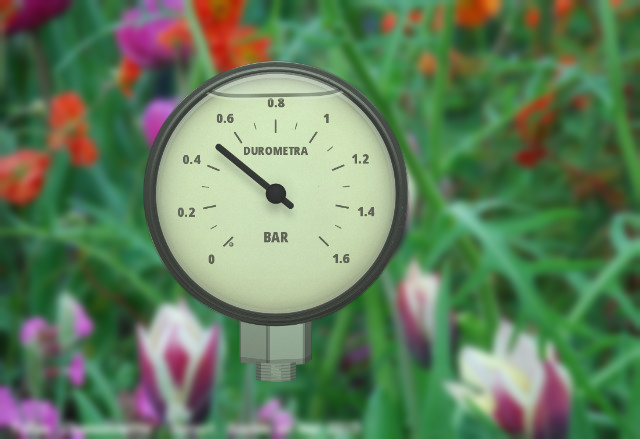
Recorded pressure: 0.5 bar
